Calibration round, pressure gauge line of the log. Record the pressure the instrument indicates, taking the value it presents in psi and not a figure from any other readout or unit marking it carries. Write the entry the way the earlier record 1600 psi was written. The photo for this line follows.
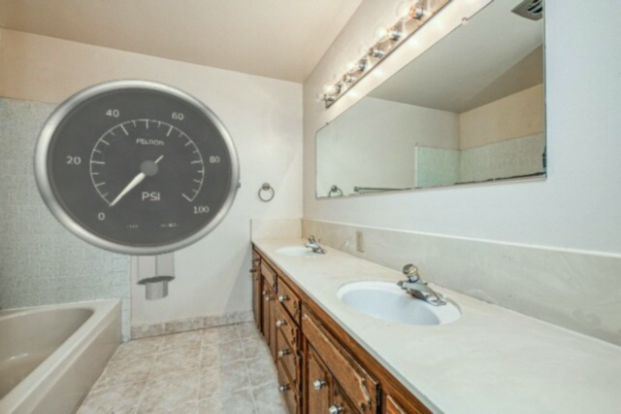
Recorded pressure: 0 psi
